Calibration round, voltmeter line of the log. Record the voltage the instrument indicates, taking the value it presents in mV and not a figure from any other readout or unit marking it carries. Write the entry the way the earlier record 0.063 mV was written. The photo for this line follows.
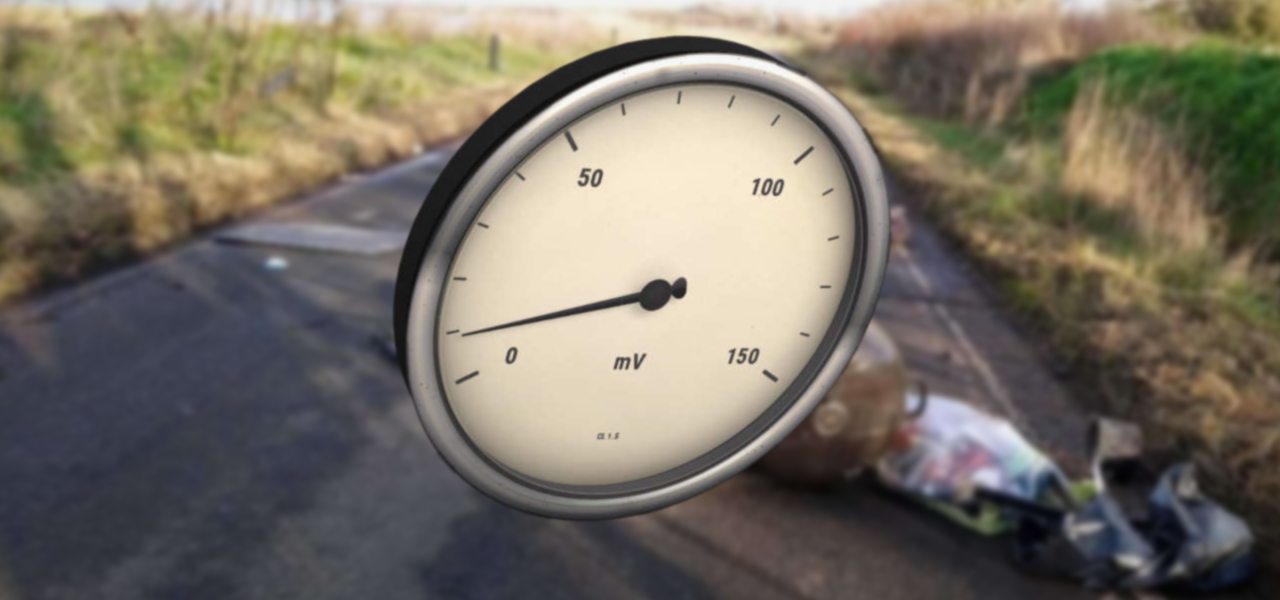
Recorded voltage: 10 mV
